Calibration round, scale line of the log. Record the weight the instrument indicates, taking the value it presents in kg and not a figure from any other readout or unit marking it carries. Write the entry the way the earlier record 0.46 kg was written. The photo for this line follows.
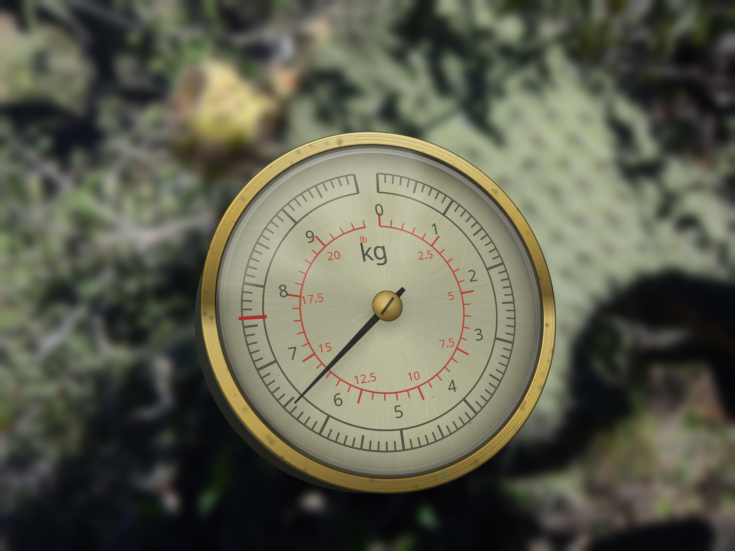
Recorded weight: 6.45 kg
